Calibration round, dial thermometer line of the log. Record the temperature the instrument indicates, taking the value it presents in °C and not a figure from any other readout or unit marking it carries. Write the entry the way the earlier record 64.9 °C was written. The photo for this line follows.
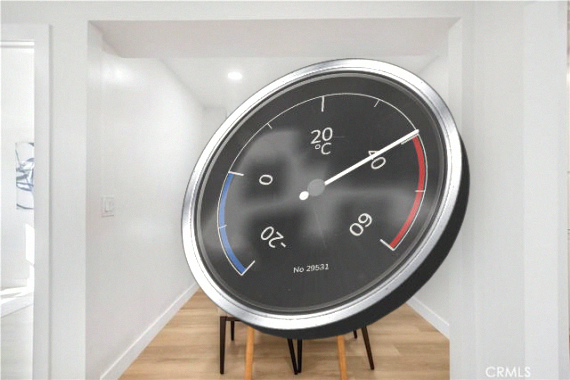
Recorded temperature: 40 °C
